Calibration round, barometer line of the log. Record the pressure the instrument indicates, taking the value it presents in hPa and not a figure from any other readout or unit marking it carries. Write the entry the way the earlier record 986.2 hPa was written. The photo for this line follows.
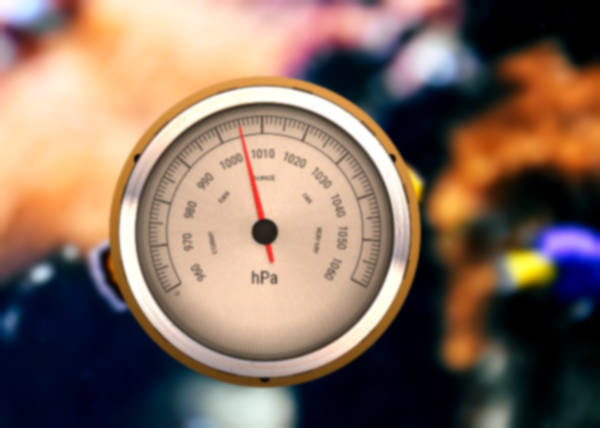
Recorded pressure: 1005 hPa
